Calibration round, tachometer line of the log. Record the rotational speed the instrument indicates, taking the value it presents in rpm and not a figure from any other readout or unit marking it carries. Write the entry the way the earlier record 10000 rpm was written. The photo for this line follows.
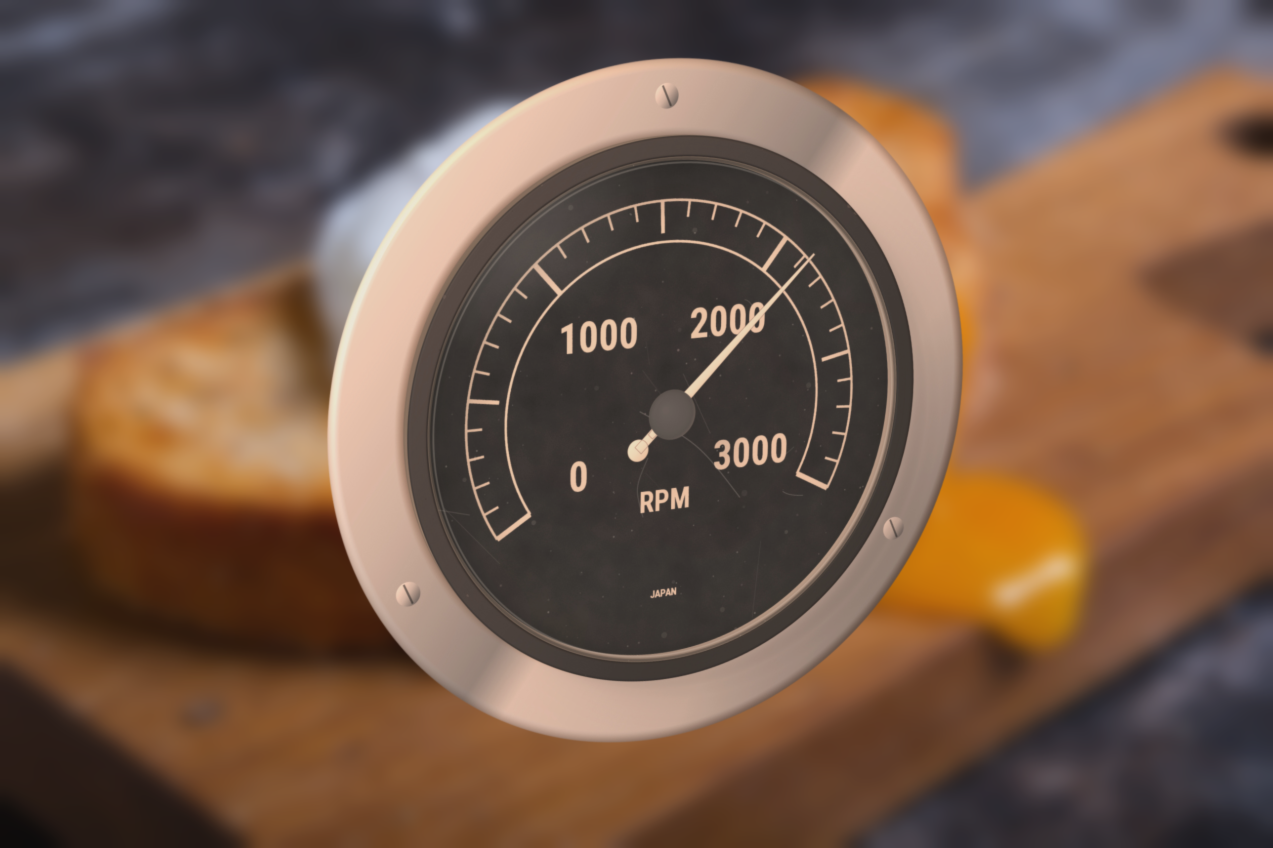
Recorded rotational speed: 2100 rpm
